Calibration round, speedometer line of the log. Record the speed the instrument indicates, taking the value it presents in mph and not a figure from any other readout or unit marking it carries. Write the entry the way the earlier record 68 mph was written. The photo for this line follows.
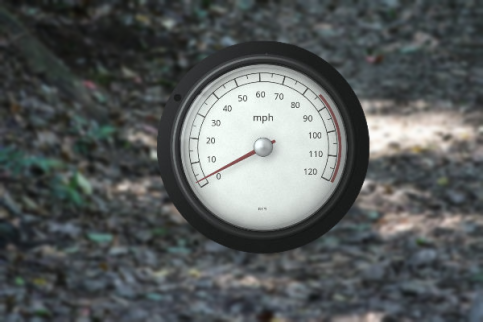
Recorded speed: 2.5 mph
